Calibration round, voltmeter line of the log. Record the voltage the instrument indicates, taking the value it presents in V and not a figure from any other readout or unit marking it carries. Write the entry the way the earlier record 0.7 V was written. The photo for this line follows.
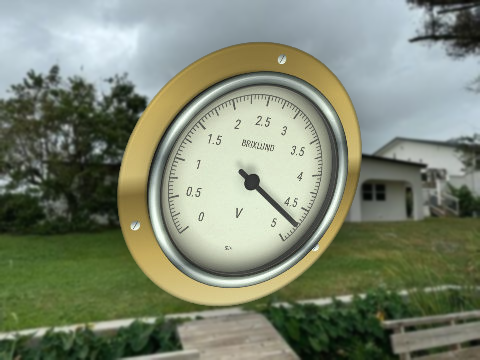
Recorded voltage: 4.75 V
